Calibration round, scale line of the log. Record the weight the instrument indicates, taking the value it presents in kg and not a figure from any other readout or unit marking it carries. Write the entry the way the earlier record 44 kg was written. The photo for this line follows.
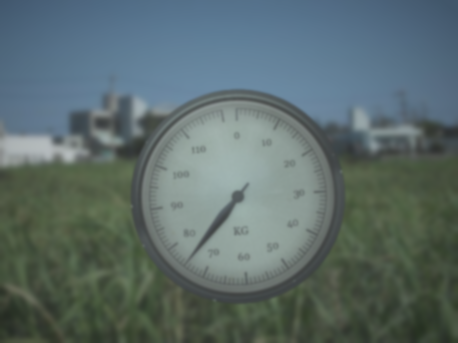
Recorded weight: 75 kg
